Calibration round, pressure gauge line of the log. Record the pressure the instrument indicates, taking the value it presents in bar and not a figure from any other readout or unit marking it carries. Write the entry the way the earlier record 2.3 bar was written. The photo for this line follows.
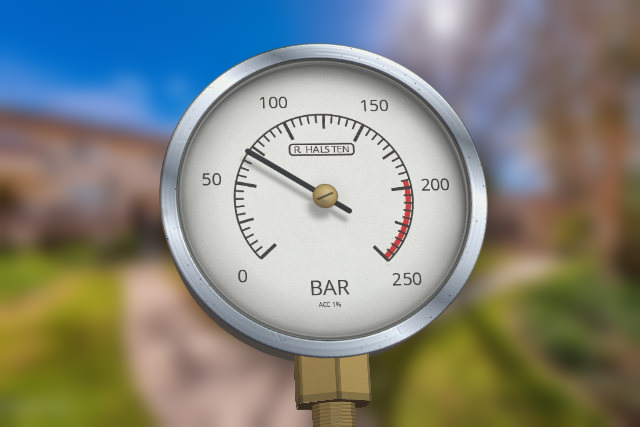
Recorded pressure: 70 bar
